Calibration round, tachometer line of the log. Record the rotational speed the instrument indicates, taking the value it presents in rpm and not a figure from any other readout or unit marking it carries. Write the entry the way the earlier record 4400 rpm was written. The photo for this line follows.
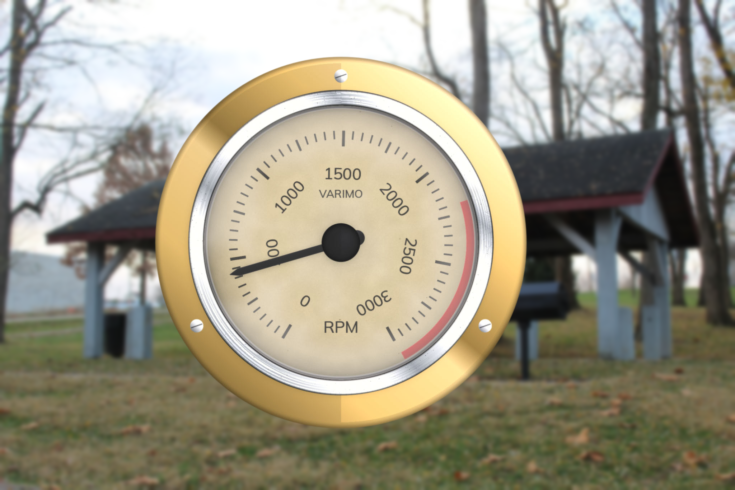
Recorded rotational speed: 425 rpm
